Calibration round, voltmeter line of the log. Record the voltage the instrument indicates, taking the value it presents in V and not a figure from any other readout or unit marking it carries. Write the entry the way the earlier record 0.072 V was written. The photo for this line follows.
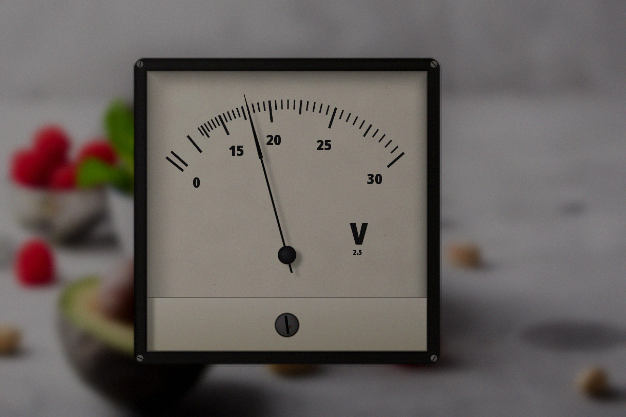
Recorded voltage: 18 V
